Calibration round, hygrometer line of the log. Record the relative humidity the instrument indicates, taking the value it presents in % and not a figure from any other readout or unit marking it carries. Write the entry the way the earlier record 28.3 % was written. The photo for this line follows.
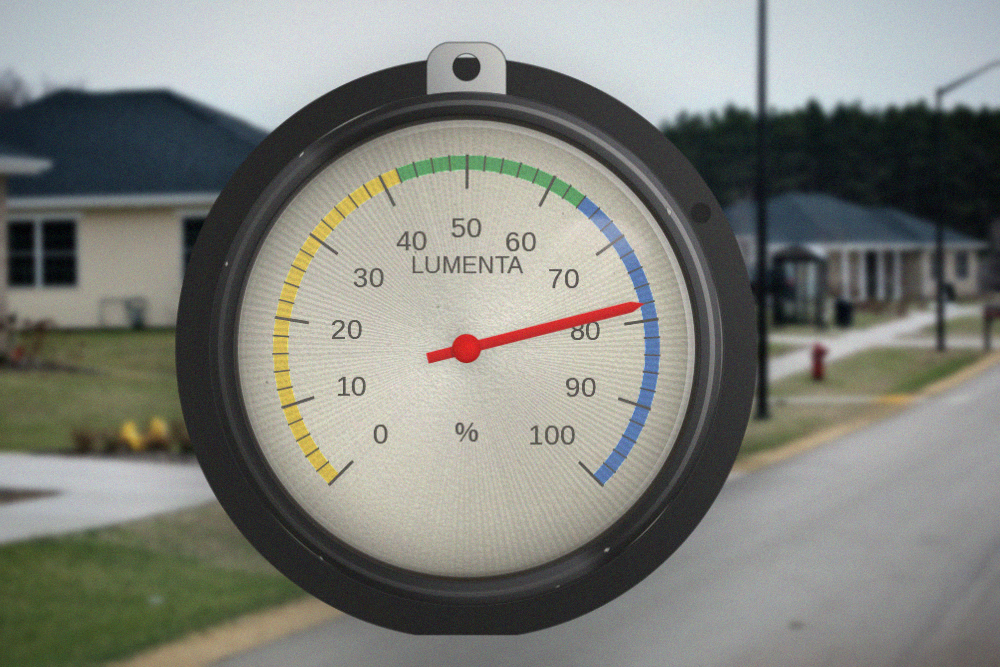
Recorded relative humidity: 78 %
